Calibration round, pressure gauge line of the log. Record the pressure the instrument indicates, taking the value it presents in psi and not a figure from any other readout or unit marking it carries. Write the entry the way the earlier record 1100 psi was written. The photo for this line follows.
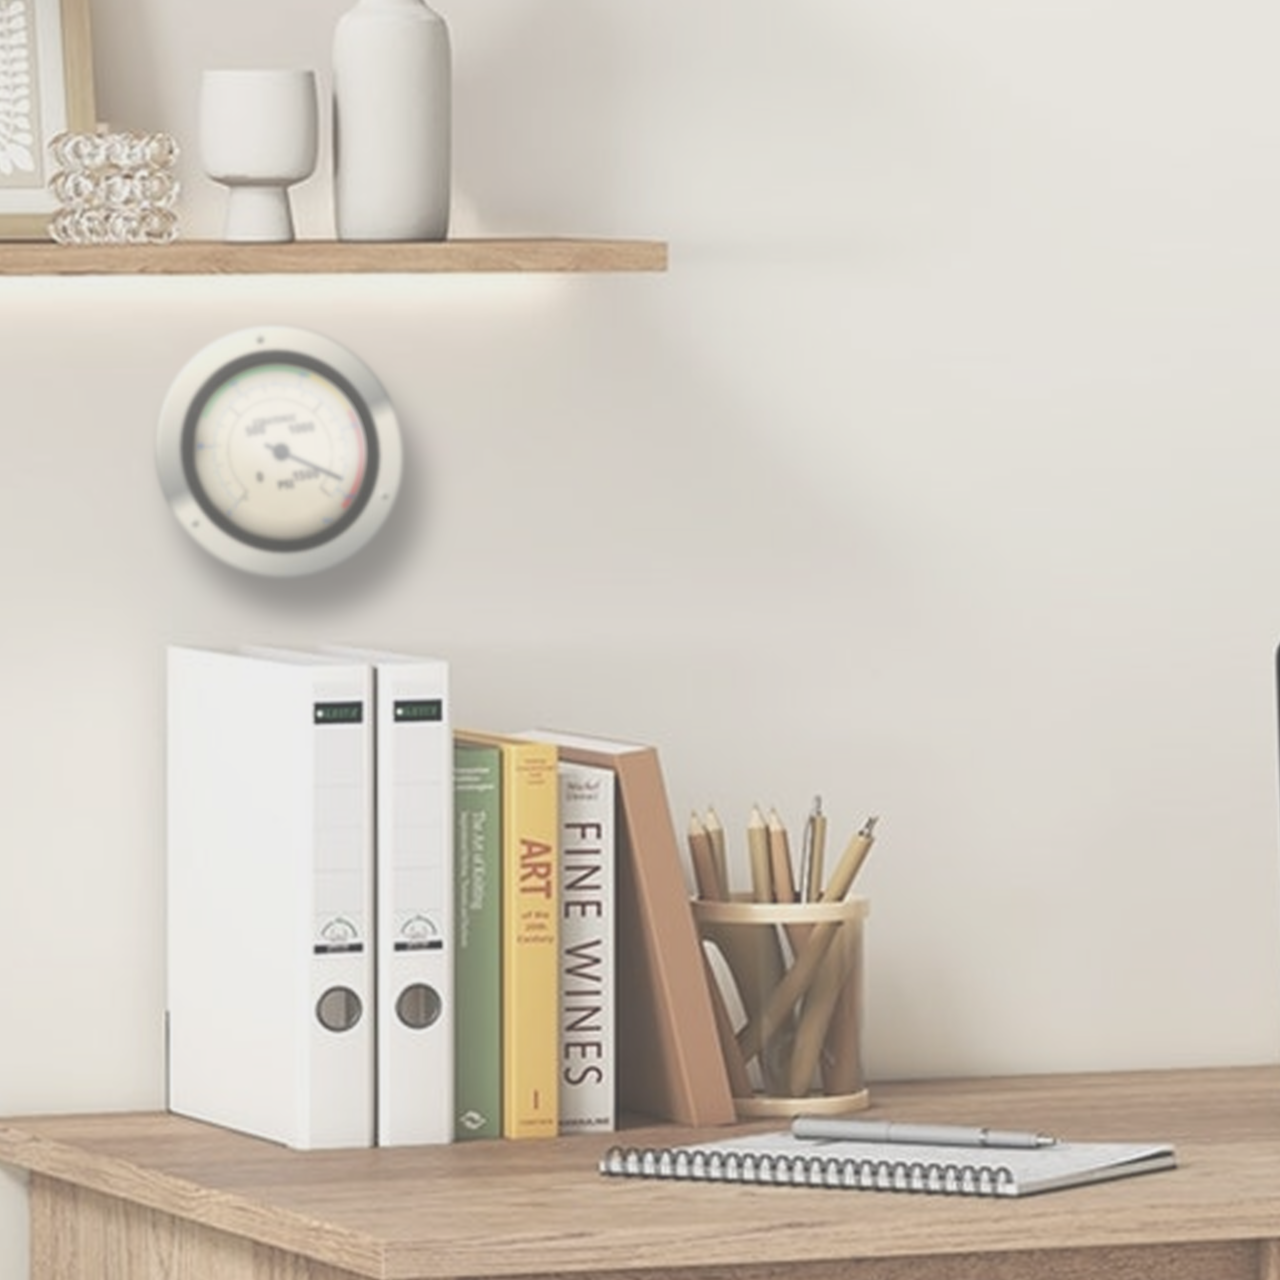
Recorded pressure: 1400 psi
